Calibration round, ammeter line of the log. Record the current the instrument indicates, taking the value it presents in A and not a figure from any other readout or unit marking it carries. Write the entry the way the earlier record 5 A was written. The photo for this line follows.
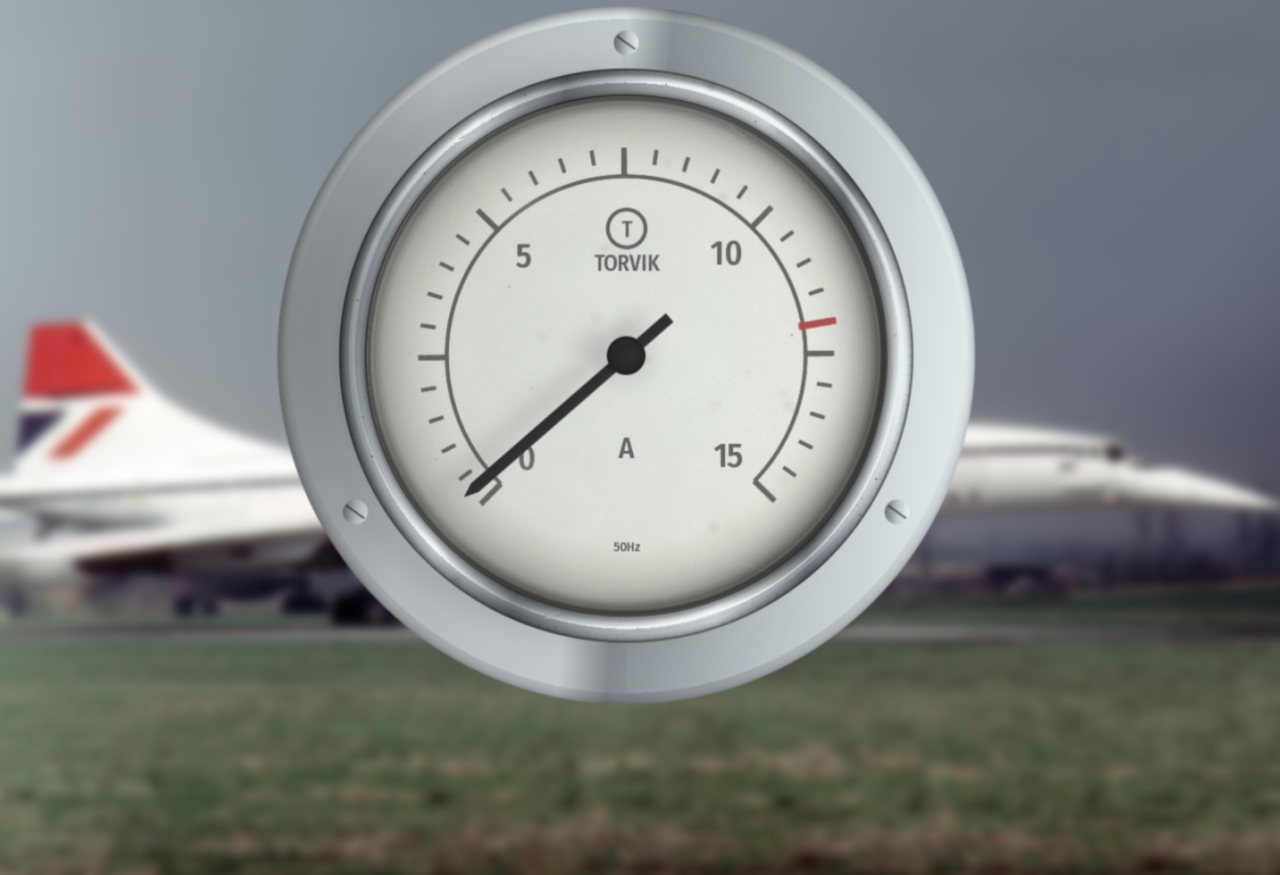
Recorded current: 0.25 A
